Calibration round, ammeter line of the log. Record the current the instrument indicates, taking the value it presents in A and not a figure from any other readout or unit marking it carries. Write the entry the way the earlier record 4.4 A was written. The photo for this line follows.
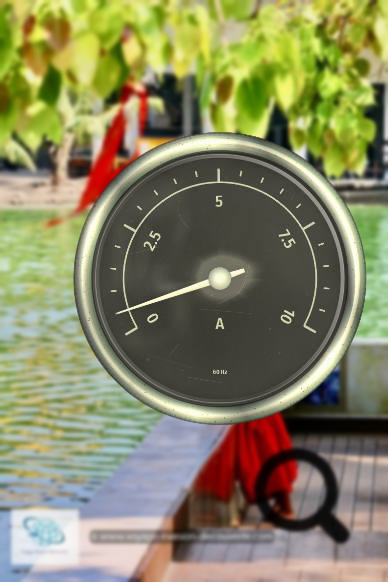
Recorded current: 0.5 A
